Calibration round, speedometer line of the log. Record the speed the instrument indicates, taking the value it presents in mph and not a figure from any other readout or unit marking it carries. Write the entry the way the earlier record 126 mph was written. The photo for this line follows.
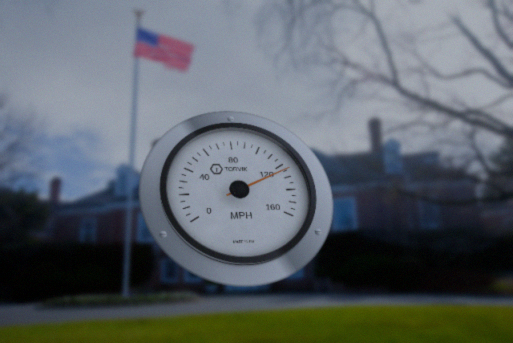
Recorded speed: 125 mph
